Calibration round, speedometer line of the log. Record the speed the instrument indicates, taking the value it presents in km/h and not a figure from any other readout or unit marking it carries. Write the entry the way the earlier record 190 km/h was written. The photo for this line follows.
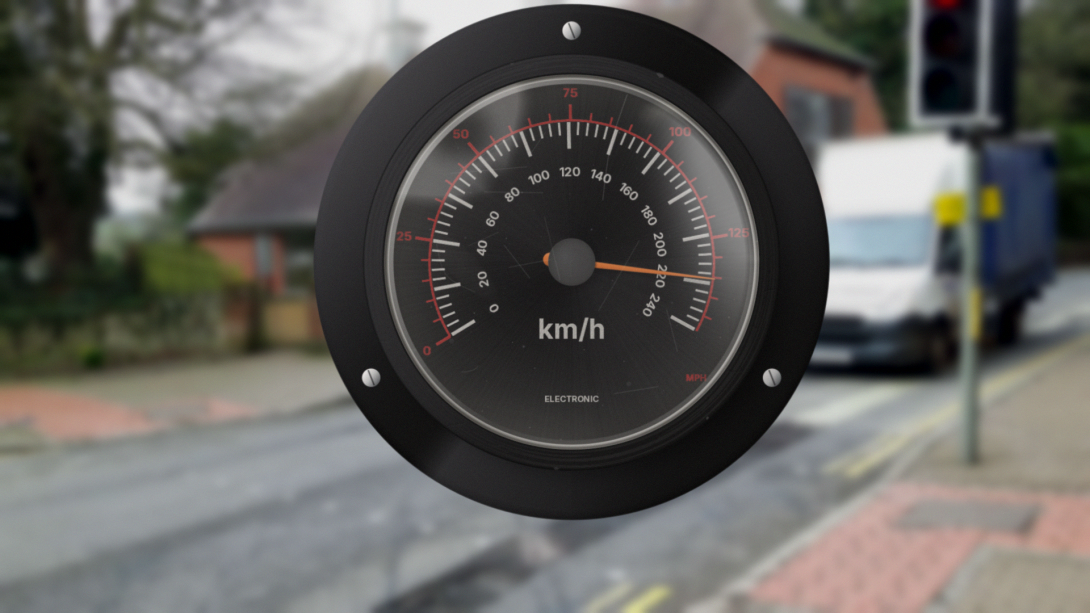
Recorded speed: 218 km/h
